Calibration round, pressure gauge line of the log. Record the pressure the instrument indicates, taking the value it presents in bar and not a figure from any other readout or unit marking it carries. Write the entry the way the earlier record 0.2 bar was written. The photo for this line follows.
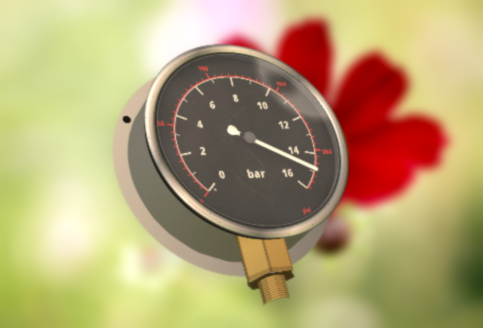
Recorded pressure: 15 bar
